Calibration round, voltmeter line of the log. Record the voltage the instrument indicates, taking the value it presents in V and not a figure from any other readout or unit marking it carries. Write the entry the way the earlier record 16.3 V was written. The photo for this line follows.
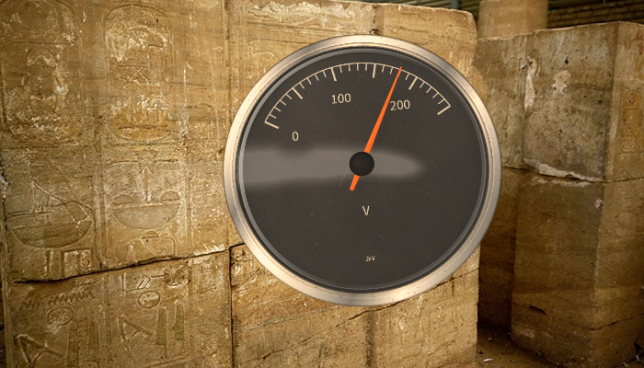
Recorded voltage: 180 V
